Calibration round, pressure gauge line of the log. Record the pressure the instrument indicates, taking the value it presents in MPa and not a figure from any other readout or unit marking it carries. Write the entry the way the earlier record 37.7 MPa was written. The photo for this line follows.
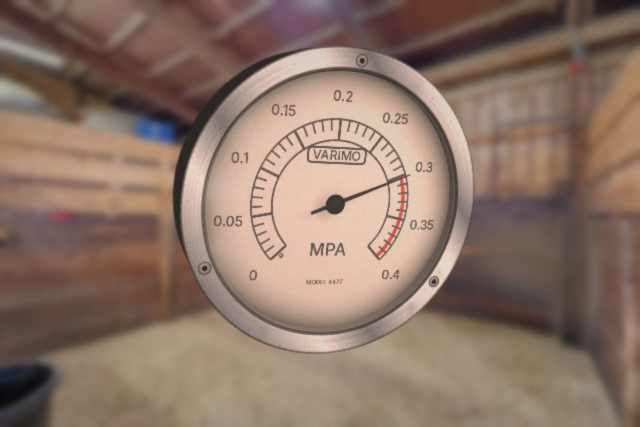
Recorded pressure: 0.3 MPa
